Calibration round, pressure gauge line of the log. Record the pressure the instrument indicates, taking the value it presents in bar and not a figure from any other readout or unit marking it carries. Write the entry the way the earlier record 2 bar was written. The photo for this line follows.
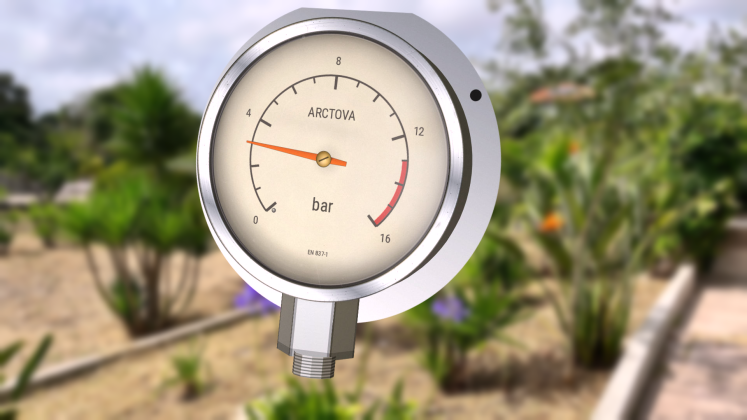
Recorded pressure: 3 bar
